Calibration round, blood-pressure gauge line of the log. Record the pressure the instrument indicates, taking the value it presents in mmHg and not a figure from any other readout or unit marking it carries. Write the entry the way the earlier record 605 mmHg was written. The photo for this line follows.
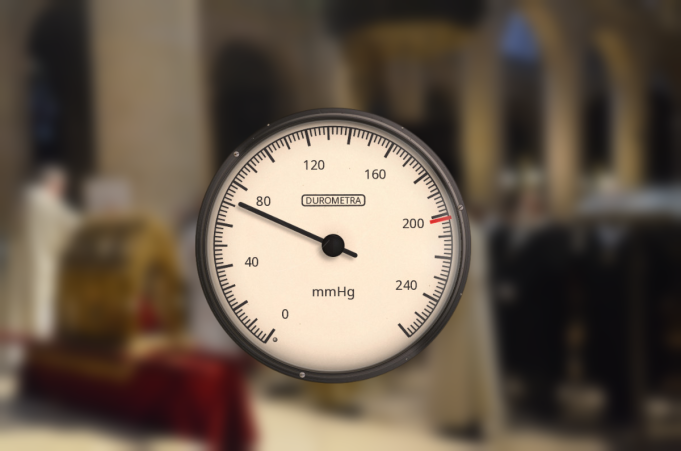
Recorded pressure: 72 mmHg
